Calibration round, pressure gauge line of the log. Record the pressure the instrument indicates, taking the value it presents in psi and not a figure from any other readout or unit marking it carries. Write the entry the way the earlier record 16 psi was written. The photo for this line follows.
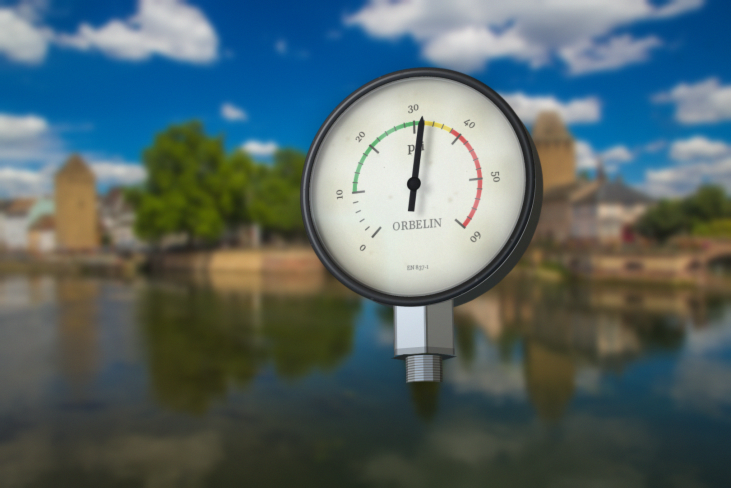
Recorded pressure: 32 psi
